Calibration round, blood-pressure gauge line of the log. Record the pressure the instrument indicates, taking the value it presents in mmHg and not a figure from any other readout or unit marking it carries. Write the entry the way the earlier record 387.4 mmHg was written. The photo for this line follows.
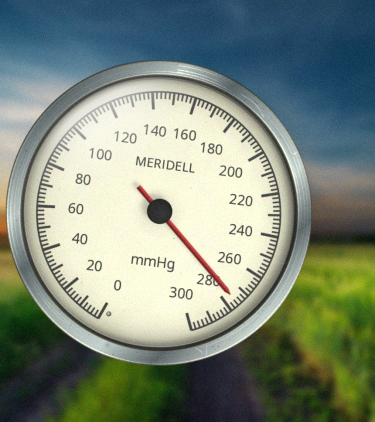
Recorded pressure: 276 mmHg
